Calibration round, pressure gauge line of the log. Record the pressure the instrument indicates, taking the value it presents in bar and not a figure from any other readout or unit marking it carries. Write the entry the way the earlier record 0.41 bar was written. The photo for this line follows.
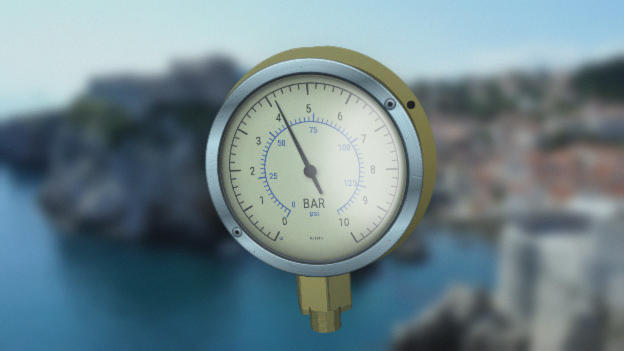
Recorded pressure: 4.2 bar
